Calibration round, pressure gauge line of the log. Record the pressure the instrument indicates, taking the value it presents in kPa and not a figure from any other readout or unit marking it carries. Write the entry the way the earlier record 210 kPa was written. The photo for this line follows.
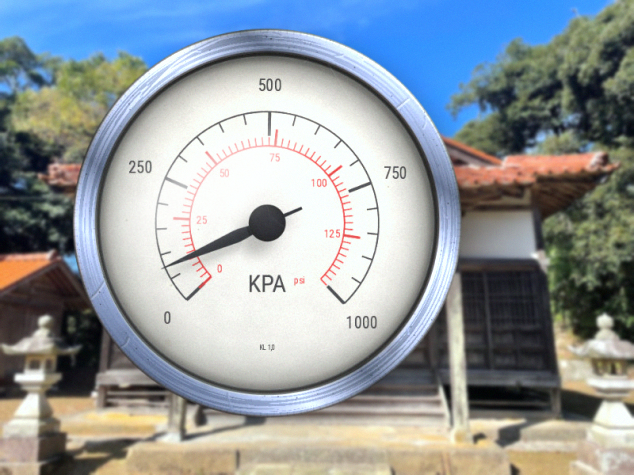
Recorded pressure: 75 kPa
